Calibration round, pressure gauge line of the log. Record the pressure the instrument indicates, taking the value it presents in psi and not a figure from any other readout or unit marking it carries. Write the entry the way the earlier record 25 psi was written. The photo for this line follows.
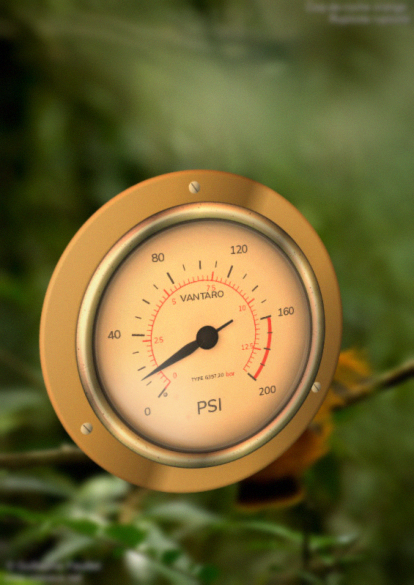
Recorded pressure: 15 psi
